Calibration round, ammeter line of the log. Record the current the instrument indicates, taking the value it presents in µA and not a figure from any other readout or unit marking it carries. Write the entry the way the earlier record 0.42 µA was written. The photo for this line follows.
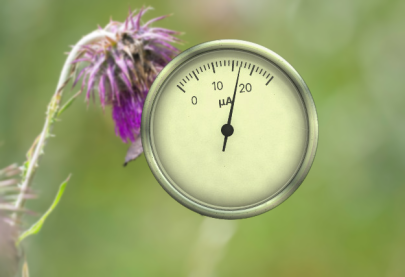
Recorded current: 17 µA
